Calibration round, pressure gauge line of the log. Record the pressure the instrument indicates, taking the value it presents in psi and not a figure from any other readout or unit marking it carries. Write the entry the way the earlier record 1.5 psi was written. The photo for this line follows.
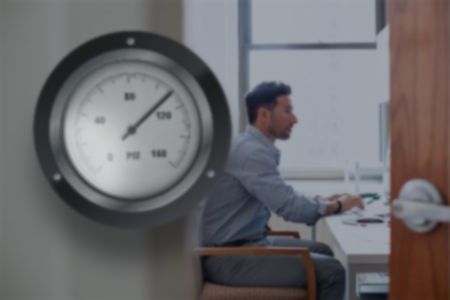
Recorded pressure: 110 psi
